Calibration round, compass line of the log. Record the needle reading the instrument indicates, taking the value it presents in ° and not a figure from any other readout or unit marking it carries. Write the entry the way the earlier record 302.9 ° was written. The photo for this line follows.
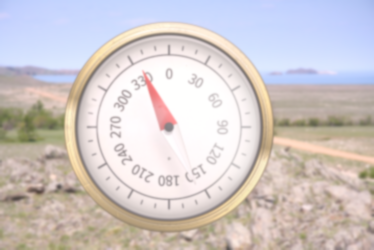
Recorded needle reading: 335 °
